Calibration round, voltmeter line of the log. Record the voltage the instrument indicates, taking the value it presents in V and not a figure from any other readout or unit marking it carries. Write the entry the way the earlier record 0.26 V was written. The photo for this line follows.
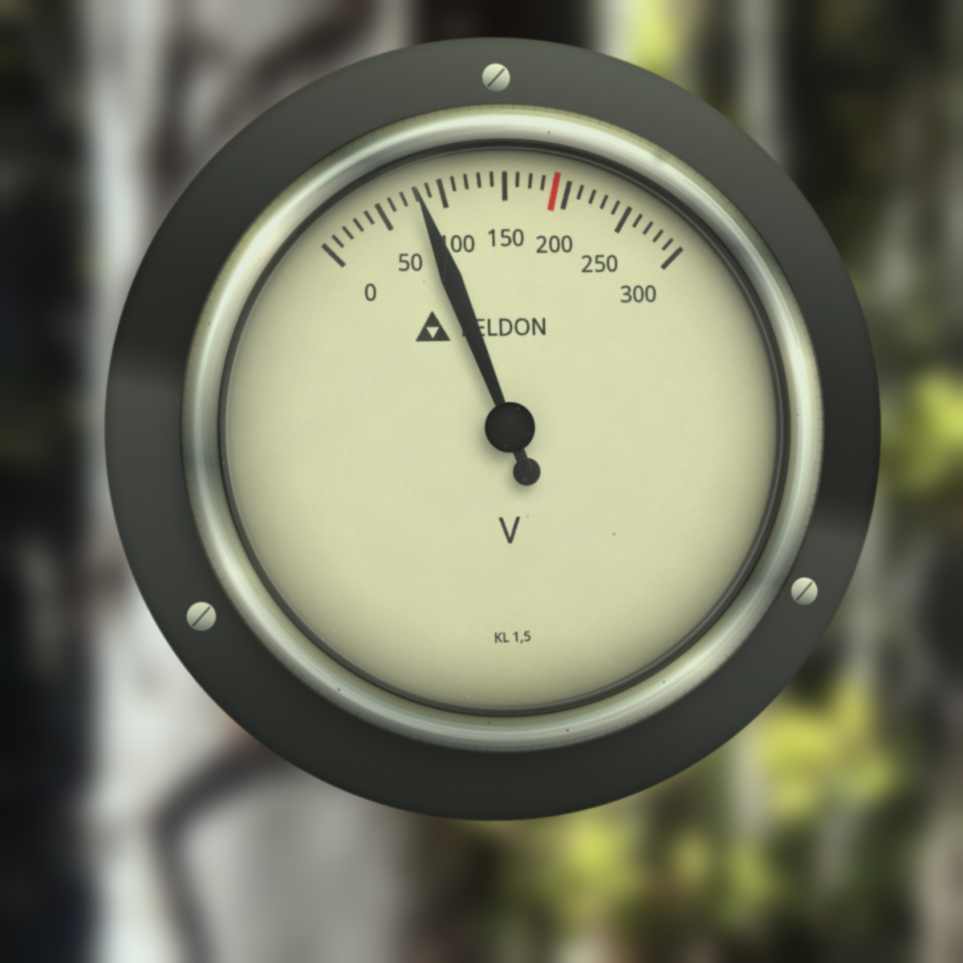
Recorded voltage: 80 V
